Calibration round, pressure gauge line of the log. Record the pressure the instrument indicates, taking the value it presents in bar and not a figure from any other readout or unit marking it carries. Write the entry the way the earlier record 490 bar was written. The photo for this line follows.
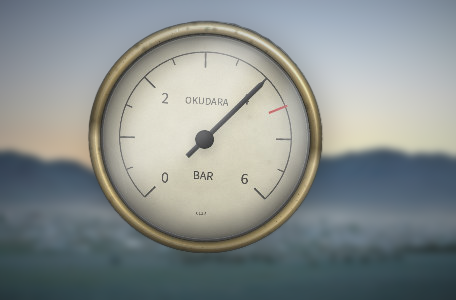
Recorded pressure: 4 bar
